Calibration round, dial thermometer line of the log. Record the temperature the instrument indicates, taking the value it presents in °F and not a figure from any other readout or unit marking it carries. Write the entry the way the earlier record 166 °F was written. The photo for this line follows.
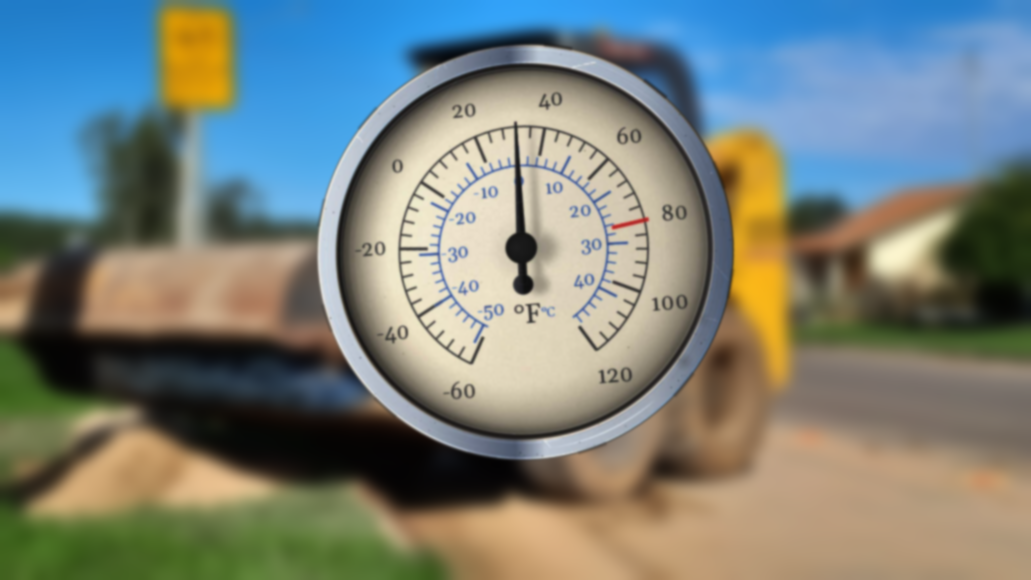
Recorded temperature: 32 °F
